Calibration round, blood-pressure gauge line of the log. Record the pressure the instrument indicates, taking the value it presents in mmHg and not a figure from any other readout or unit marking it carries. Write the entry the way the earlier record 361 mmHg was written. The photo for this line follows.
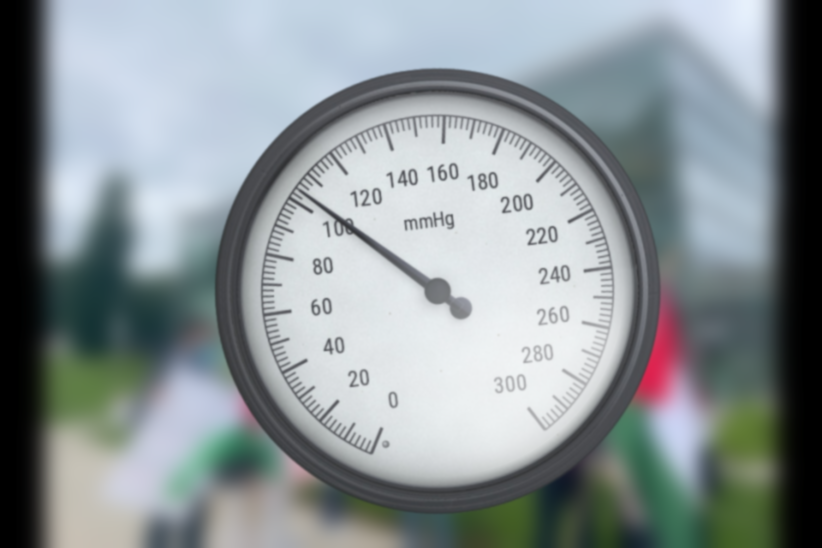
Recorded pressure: 104 mmHg
